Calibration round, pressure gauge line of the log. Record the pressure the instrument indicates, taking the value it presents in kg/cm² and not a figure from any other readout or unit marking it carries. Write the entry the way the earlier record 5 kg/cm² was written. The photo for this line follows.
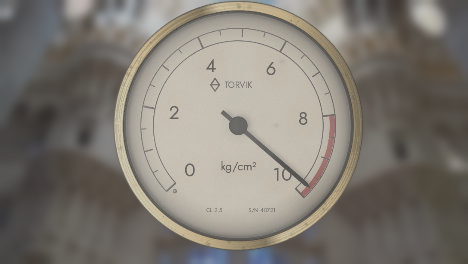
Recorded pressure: 9.75 kg/cm²
